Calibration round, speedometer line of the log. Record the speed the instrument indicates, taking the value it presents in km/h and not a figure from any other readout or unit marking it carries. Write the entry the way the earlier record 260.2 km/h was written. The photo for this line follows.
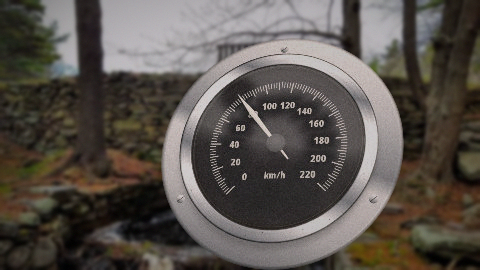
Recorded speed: 80 km/h
